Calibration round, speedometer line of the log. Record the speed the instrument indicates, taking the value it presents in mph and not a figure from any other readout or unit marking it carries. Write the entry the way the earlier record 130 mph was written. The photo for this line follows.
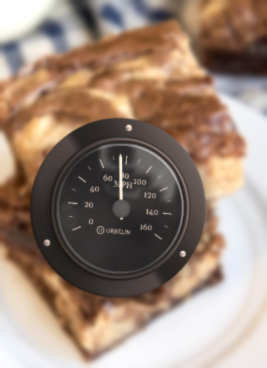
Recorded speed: 75 mph
